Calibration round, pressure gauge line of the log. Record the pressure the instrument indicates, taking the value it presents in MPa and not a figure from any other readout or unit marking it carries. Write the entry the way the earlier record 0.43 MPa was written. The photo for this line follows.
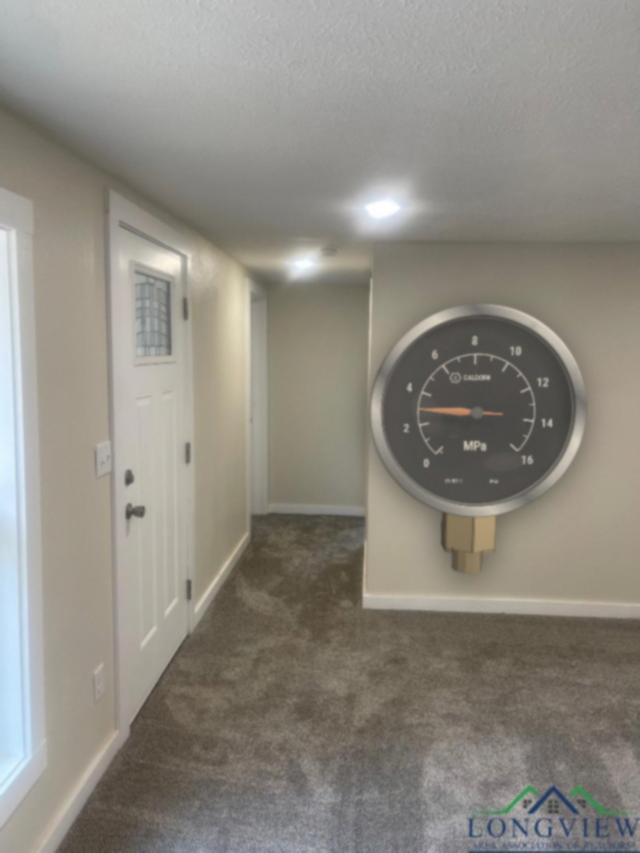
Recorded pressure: 3 MPa
